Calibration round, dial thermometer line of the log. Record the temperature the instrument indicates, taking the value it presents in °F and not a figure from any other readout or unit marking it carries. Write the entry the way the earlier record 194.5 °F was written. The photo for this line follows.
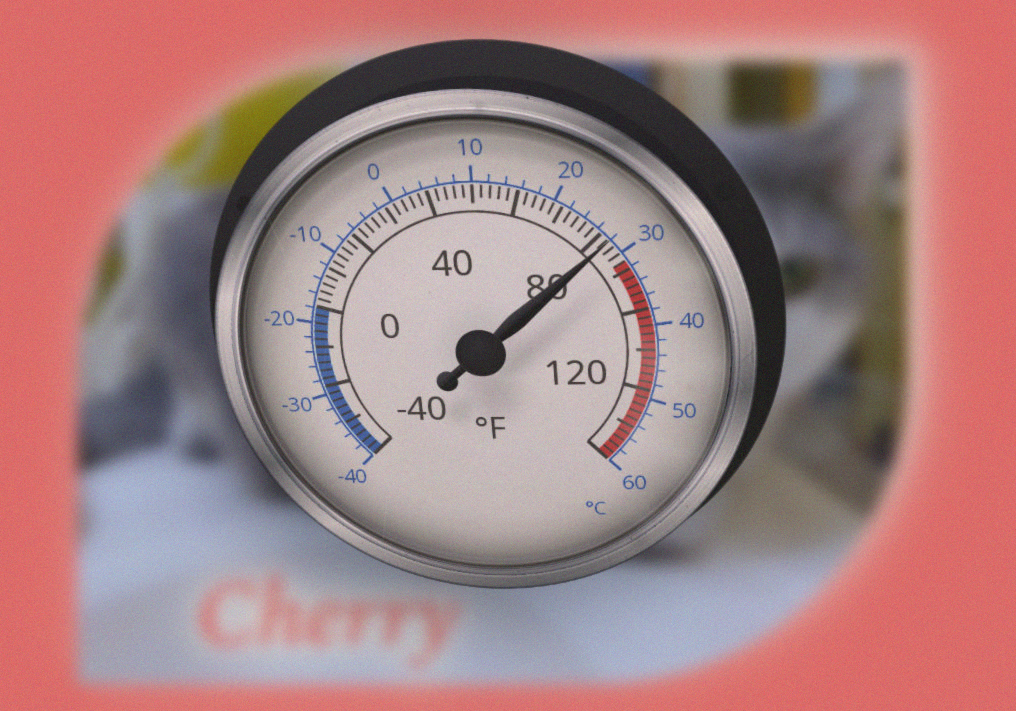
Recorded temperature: 82 °F
